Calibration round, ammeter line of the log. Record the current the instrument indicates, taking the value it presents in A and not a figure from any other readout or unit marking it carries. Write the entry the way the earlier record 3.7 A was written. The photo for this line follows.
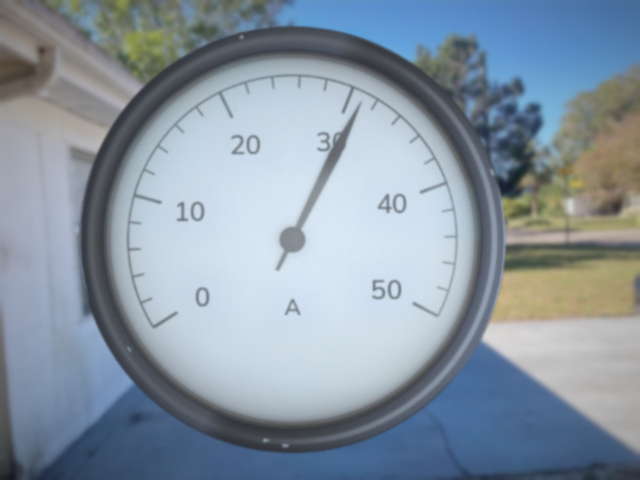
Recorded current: 31 A
